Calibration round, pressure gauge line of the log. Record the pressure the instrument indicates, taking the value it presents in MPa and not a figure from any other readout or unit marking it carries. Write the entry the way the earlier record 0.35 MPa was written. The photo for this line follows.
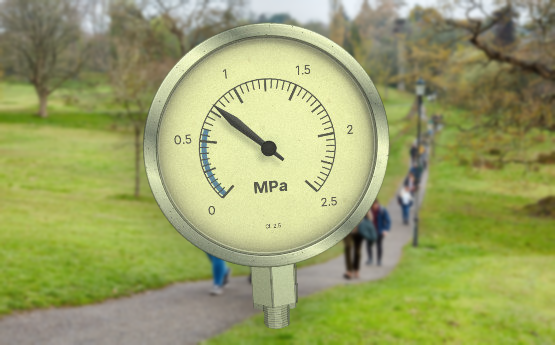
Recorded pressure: 0.8 MPa
